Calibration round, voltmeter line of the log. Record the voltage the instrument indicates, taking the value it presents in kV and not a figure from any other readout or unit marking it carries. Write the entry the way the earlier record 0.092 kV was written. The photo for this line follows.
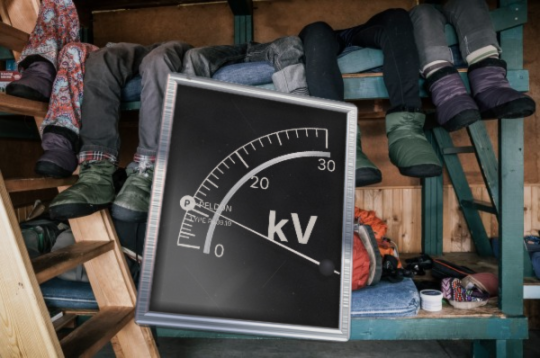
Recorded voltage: 11 kV
